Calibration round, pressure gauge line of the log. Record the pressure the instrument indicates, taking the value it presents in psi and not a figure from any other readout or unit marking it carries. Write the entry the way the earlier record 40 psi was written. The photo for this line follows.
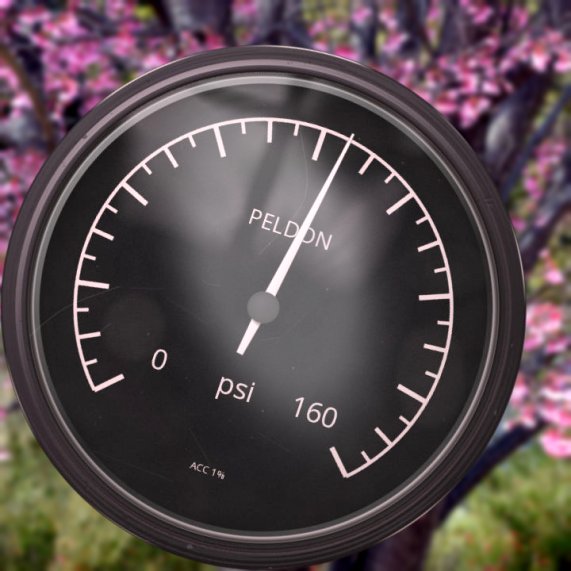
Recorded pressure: 85 psi
